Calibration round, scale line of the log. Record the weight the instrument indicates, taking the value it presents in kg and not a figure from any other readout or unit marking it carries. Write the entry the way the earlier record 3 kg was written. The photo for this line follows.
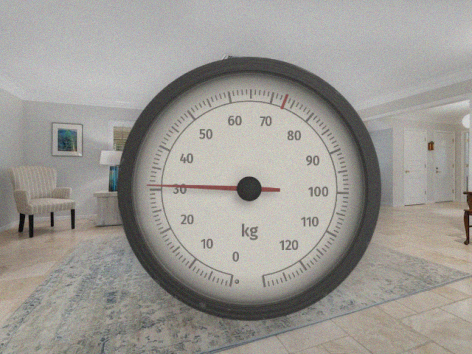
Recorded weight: 31 kg
